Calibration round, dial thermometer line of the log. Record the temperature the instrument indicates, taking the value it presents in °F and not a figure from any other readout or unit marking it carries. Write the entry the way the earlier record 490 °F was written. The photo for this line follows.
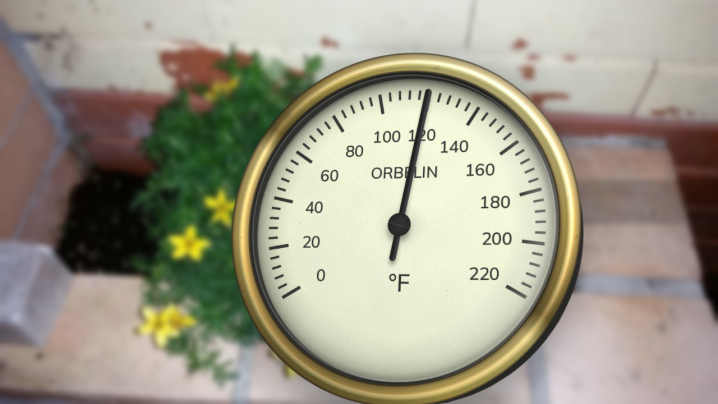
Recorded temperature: 120 °F
